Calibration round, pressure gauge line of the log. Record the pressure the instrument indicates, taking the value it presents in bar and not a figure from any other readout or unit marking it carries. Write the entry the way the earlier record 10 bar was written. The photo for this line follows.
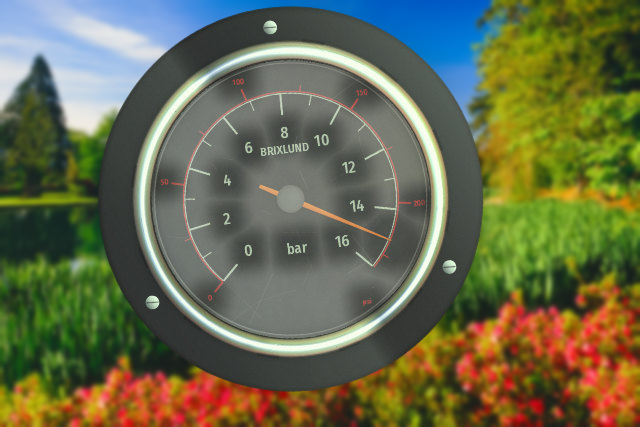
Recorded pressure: 15 bar
